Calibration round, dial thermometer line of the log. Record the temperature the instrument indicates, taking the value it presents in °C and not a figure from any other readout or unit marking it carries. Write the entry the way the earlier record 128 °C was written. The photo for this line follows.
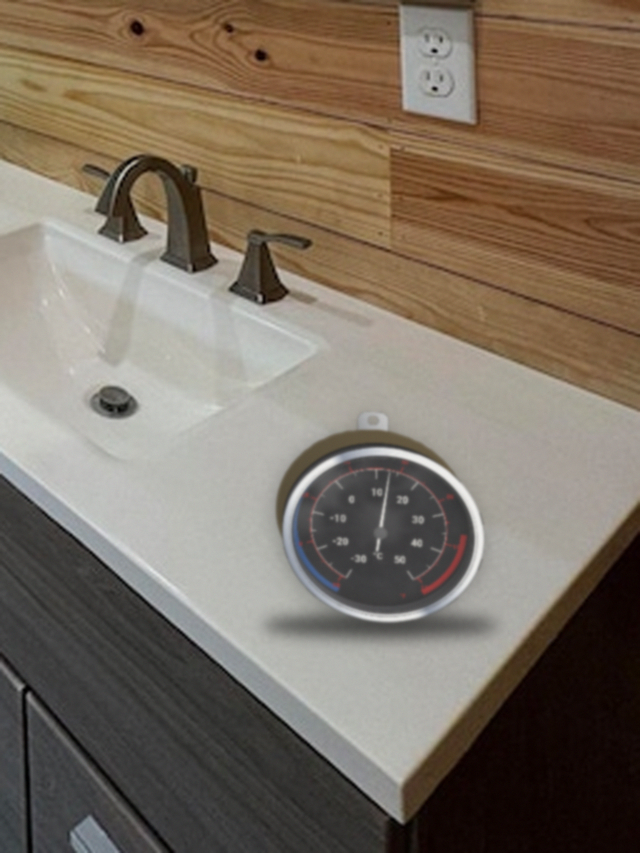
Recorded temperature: 12.5 °C
